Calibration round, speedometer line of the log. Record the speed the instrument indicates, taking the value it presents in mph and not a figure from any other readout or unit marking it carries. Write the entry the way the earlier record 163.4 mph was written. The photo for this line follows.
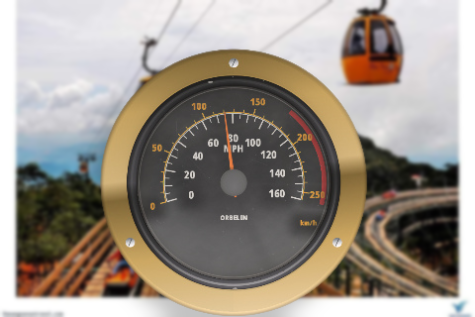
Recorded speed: 75 mph
